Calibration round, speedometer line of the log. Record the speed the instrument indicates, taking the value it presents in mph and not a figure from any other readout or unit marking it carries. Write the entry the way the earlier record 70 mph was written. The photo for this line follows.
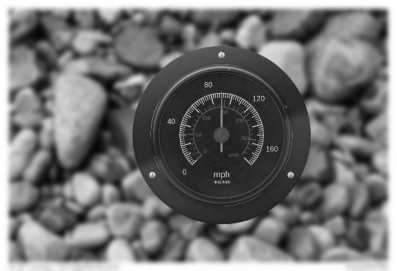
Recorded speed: 90 mph
